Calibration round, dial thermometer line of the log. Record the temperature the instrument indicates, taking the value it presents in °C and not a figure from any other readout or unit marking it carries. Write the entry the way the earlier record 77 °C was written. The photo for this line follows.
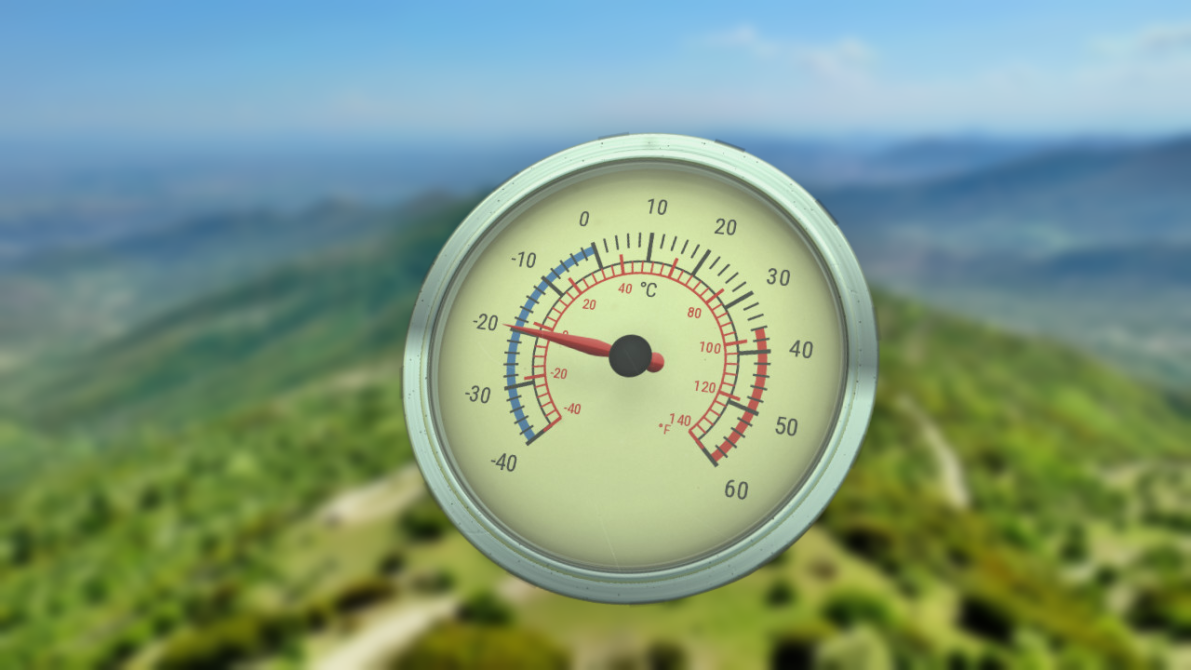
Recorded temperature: -20 °C
